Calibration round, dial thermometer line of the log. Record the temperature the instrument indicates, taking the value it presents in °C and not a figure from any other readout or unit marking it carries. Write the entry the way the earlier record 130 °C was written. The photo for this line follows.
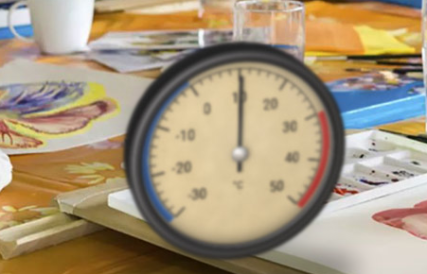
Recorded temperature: 10 °C
